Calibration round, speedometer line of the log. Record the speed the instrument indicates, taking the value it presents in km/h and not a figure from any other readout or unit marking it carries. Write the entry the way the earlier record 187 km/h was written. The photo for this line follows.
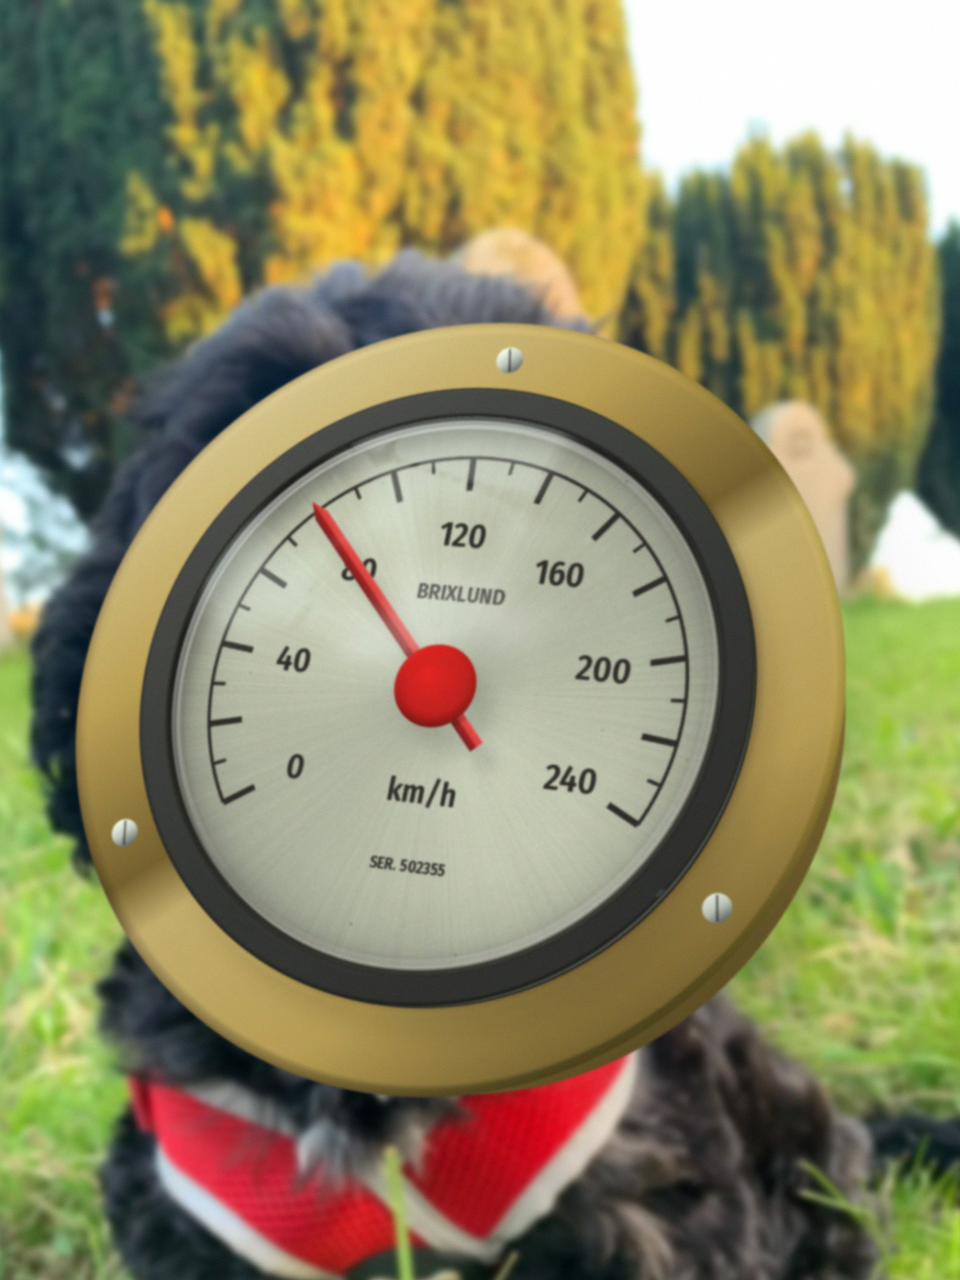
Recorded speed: 80 km/h
